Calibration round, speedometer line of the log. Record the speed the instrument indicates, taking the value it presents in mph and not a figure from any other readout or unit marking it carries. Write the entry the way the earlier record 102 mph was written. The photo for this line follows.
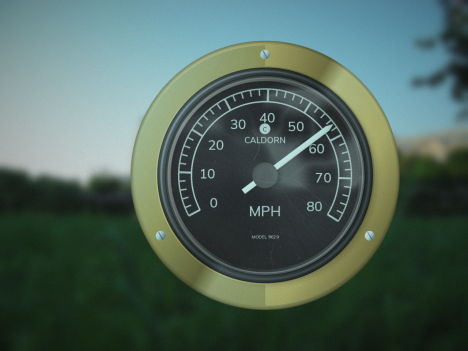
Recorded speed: 57 mph
